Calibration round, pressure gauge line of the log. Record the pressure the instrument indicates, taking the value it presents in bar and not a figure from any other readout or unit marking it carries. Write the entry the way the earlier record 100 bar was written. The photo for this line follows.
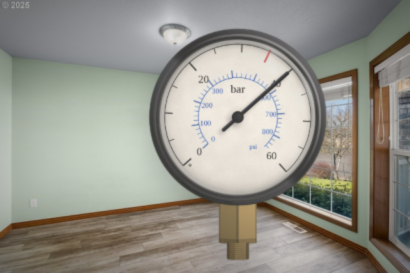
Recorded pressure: 40 bar
